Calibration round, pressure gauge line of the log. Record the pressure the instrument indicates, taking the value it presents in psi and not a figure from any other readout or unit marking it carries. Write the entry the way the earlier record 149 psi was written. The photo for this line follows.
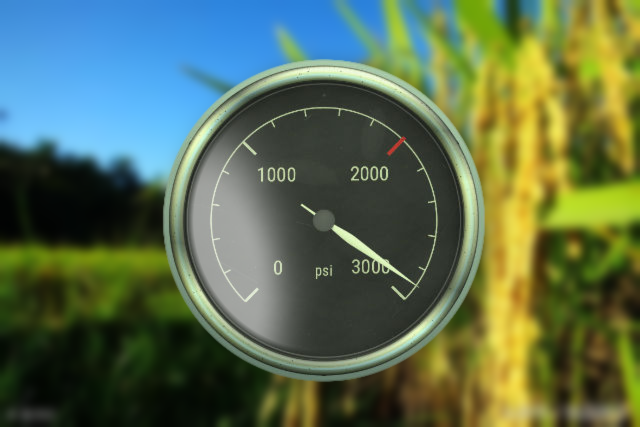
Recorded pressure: 2900 psi
